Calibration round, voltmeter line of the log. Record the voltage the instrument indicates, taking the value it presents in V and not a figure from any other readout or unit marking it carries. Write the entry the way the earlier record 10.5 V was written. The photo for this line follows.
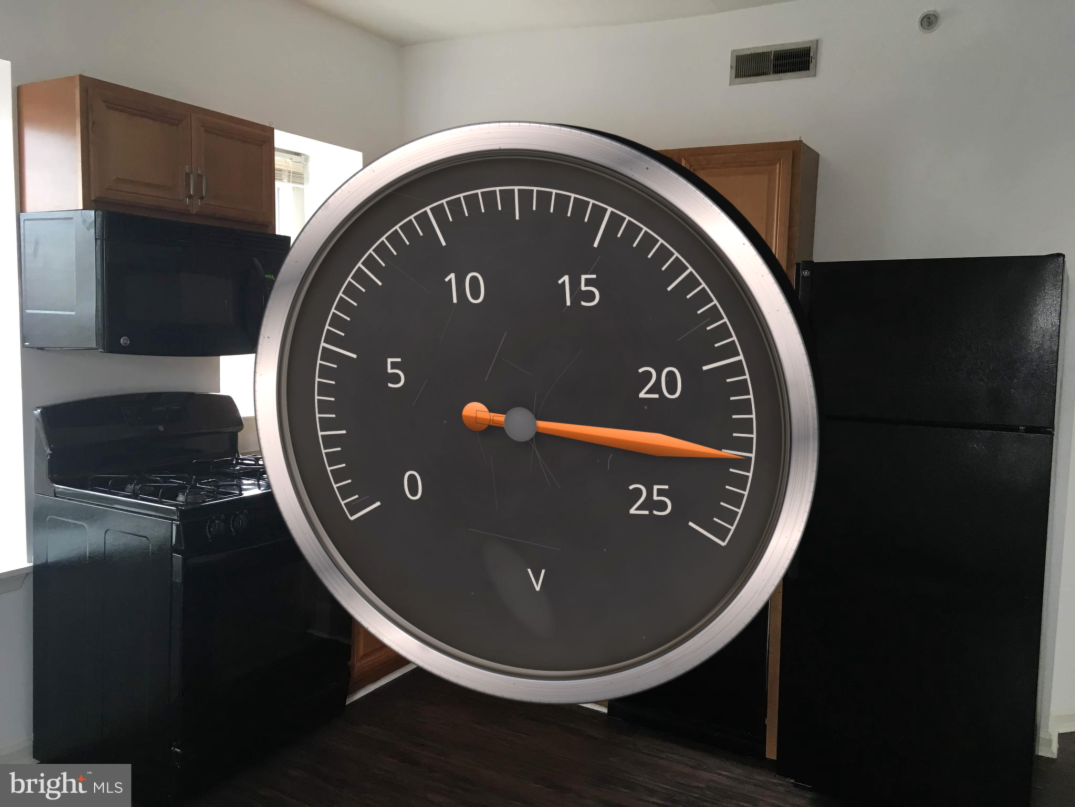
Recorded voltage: 22.5 V
